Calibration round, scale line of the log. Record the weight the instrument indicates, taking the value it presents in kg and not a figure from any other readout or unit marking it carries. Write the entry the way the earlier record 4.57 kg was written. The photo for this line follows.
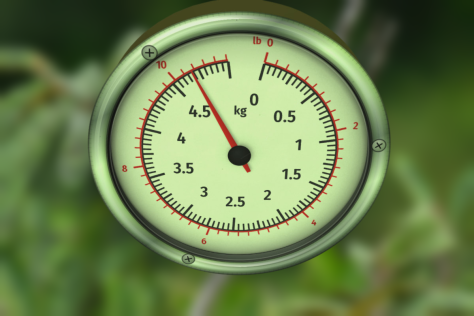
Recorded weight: 4.7 kg
